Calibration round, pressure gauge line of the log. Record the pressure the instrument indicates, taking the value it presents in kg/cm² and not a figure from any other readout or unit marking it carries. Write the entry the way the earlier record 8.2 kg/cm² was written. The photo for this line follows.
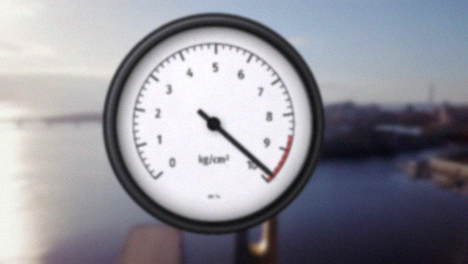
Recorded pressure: 9.8 kg/cm²
